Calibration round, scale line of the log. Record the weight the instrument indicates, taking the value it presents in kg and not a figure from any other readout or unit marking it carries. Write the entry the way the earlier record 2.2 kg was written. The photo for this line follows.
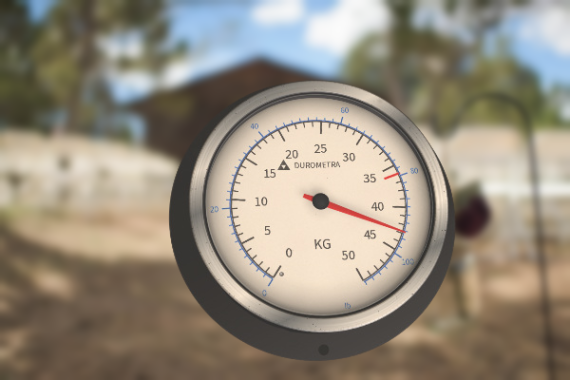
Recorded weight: 43 kg
